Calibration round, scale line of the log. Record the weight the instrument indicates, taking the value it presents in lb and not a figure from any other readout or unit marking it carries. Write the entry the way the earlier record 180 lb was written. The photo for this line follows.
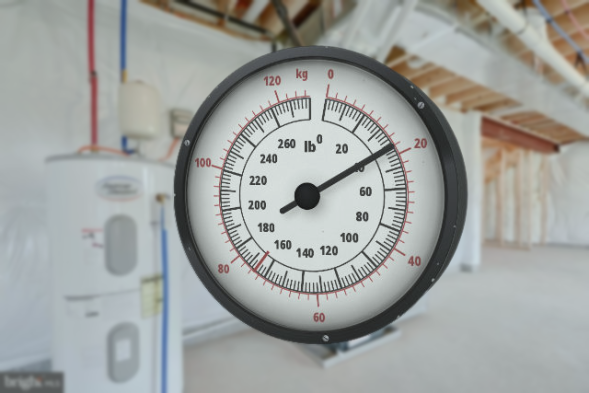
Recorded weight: 40 lb
